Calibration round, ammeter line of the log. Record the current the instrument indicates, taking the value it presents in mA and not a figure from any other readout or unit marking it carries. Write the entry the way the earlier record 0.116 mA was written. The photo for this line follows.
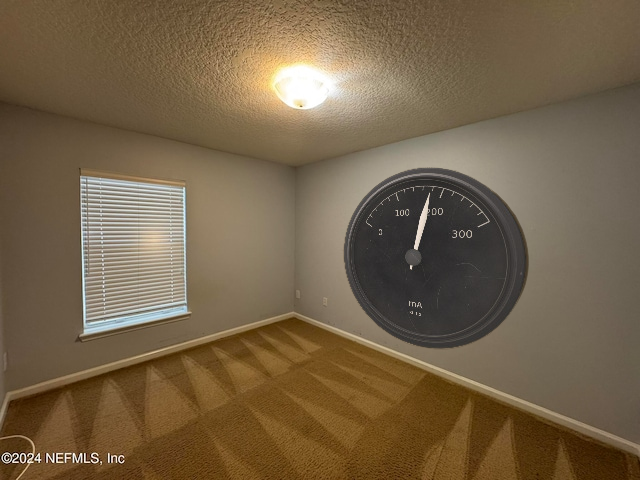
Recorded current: 180 mA
